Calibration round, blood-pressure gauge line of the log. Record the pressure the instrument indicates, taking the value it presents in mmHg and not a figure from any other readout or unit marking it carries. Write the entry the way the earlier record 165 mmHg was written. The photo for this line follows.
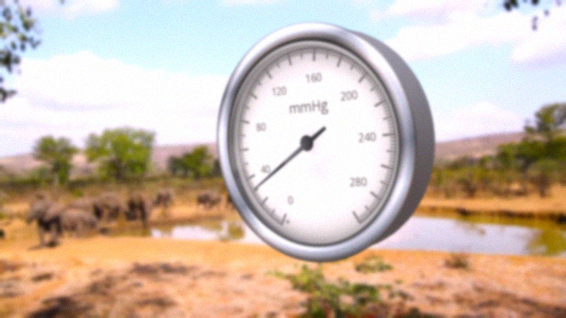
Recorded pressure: 30 mmHg
